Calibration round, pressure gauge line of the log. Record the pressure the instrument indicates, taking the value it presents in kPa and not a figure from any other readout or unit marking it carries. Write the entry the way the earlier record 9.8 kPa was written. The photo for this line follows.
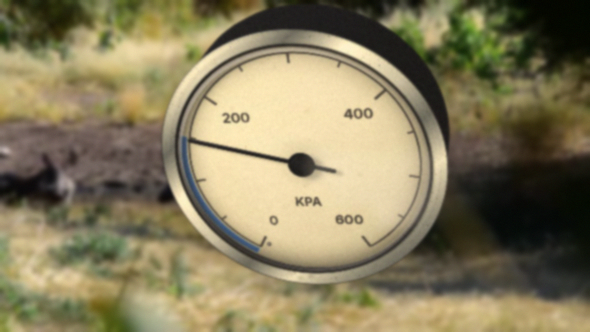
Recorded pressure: 150 kPa
